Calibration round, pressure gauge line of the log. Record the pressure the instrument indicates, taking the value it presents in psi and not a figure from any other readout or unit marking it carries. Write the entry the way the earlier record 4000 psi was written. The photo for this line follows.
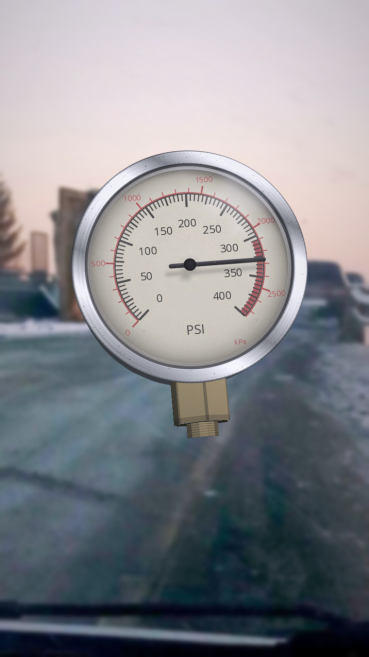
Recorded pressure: 330 psi
